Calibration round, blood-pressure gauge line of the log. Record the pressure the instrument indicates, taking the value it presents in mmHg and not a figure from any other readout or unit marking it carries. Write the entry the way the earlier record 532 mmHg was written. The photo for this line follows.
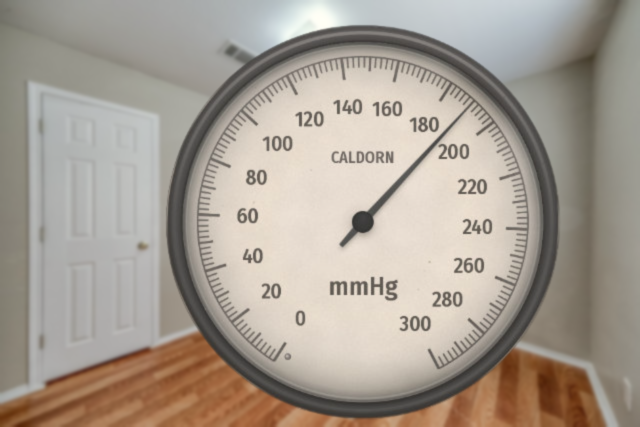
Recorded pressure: 190 mmHg
